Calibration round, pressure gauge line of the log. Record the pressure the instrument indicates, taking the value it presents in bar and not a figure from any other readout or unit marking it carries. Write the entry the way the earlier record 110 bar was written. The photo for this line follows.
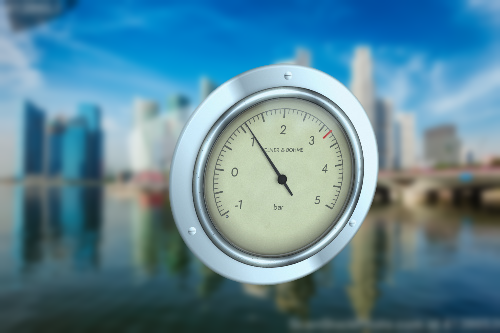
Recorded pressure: 1.1 bar
